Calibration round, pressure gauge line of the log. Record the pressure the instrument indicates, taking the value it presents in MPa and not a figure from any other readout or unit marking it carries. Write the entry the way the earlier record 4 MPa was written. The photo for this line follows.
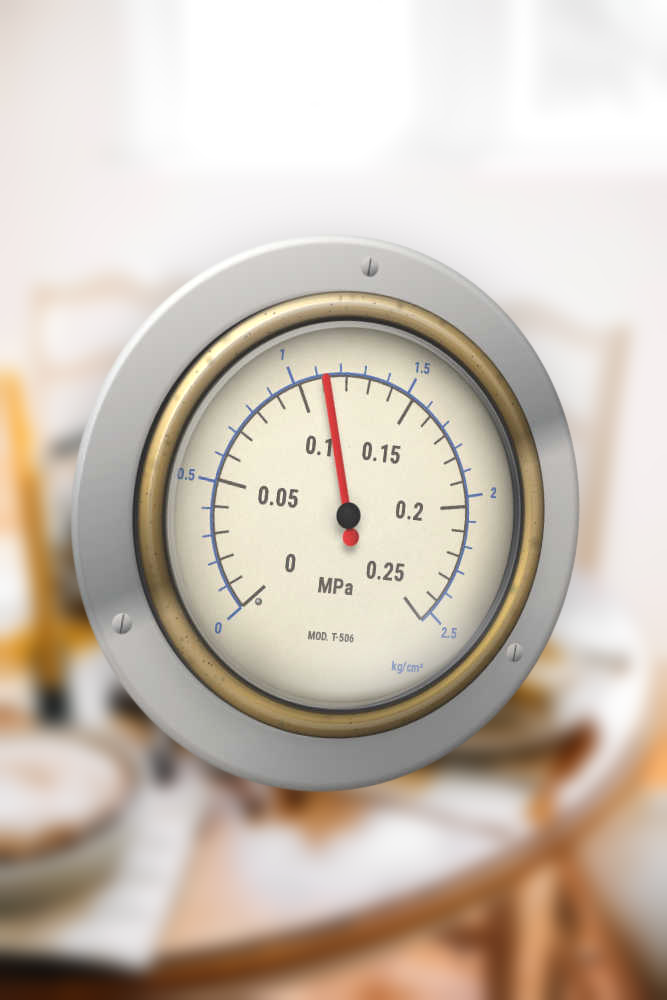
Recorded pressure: 0.11 MPa
